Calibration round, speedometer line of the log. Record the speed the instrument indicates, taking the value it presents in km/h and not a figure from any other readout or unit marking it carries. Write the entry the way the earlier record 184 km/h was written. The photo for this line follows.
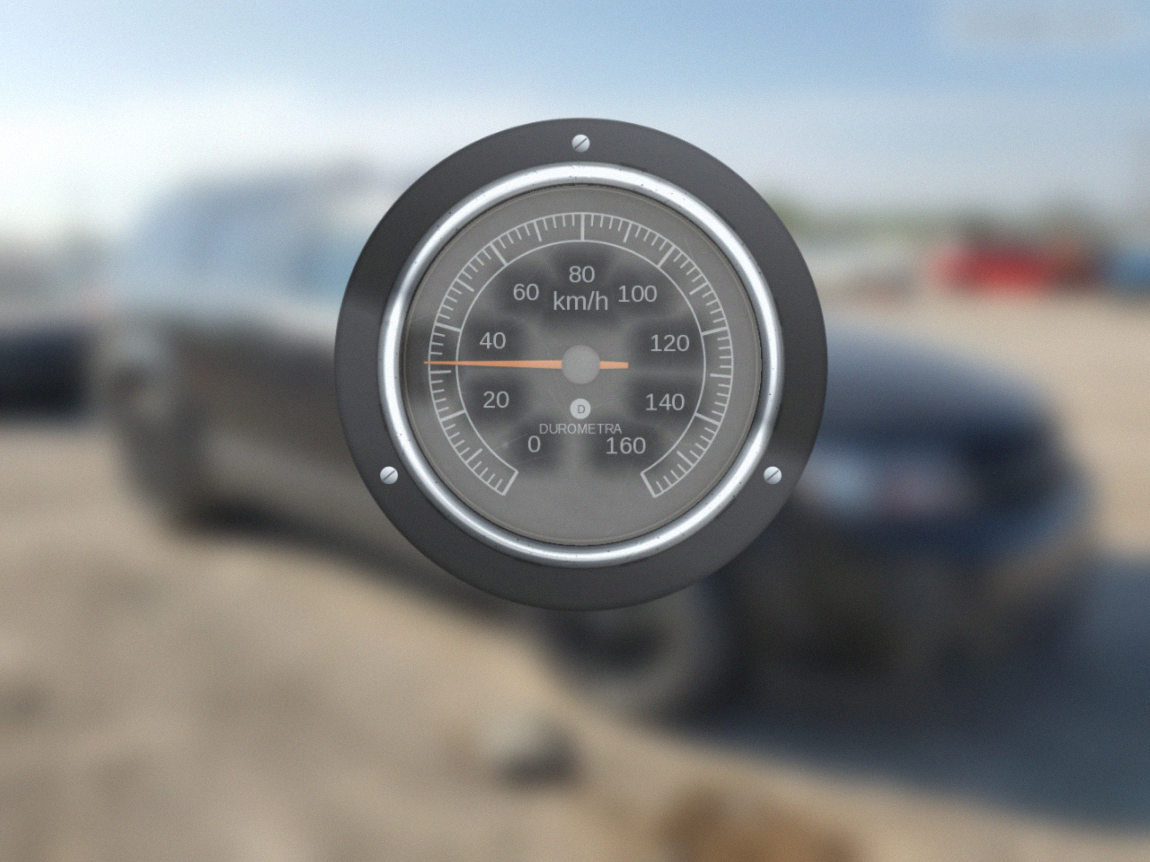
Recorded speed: 32 km/h
